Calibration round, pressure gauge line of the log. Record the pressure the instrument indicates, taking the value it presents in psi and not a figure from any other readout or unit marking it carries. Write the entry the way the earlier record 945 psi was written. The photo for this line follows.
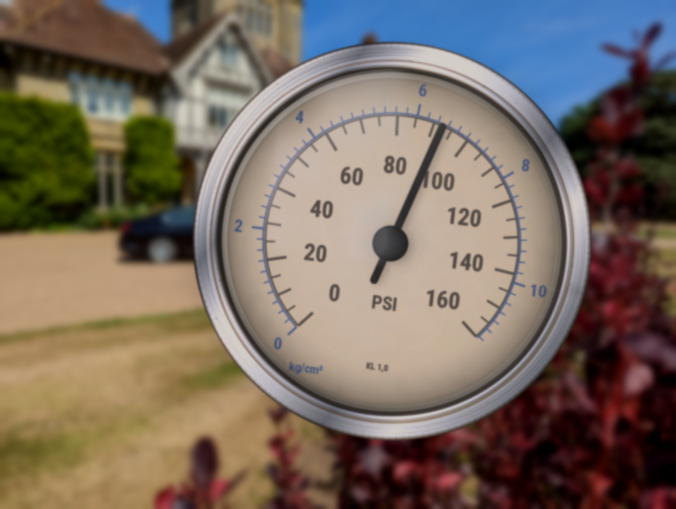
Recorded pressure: 92.5 psi
